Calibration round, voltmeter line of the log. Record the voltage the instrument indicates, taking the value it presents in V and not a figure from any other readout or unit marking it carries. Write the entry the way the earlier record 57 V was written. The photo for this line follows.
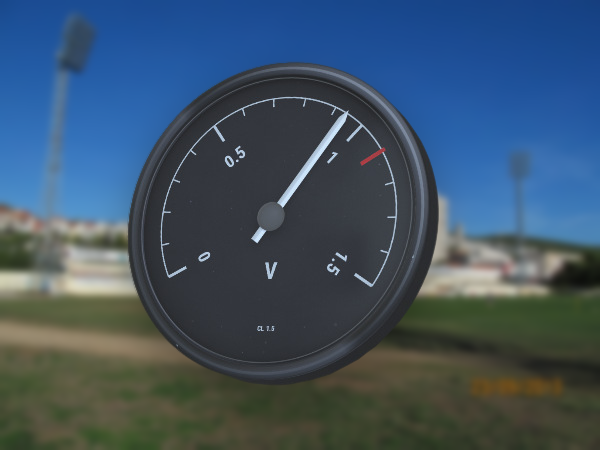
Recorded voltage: 0.95 V
